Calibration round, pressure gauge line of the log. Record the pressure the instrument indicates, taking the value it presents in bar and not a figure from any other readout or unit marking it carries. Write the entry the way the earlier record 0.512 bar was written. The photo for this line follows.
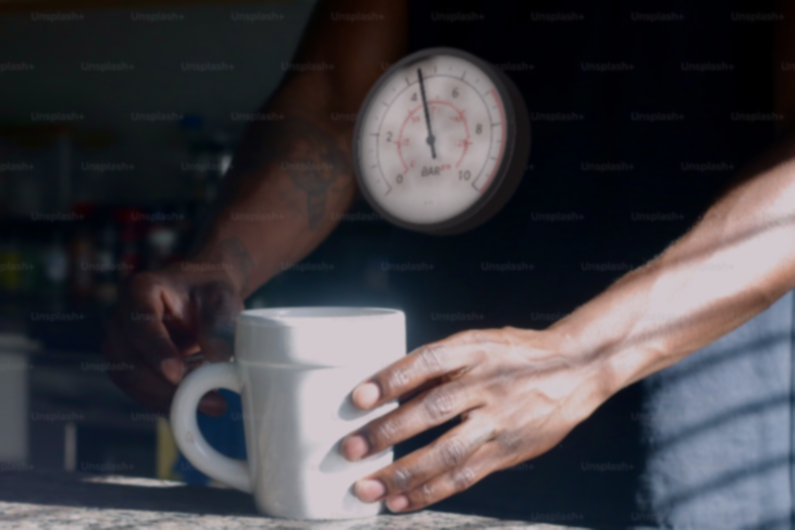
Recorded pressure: 4.5 bar
